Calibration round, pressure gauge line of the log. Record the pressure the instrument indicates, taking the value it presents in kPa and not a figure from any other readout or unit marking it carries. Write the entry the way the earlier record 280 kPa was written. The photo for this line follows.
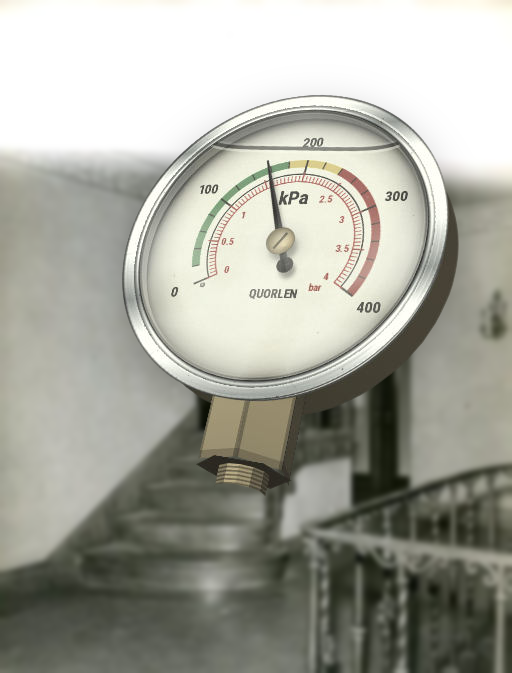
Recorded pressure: 160 kPa
